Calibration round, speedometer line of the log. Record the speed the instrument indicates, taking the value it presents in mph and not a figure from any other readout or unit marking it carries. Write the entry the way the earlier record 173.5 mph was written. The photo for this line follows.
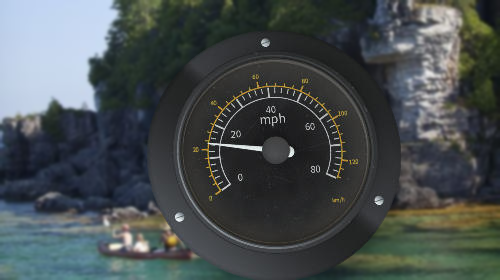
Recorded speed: 14 mph
